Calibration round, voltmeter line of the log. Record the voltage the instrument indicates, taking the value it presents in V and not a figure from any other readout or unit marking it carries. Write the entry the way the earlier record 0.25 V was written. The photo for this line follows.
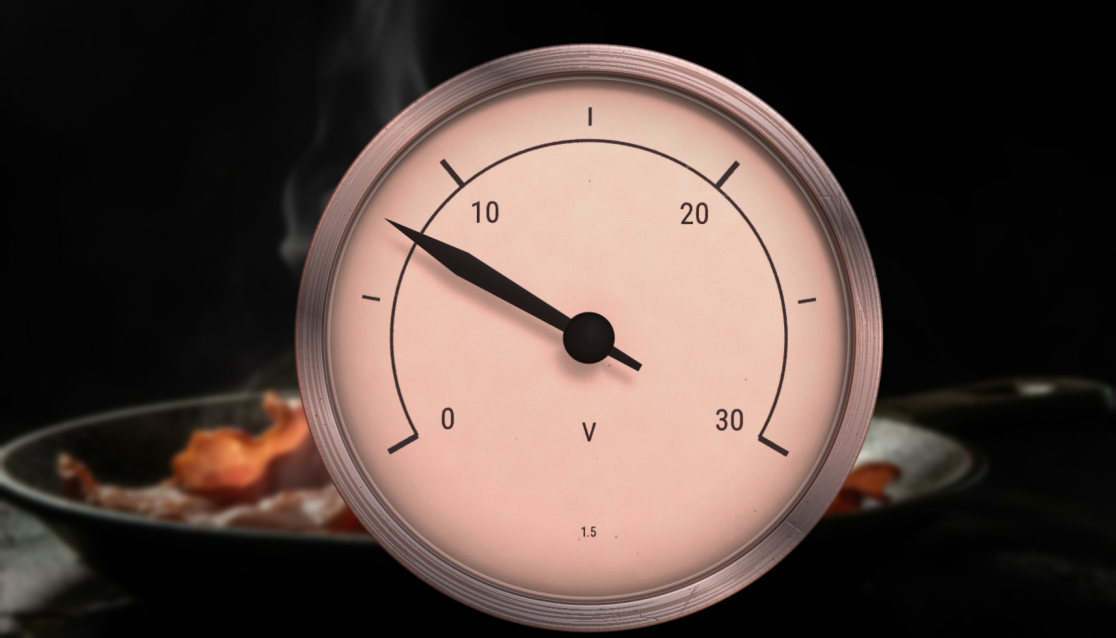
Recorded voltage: 7.5 V
